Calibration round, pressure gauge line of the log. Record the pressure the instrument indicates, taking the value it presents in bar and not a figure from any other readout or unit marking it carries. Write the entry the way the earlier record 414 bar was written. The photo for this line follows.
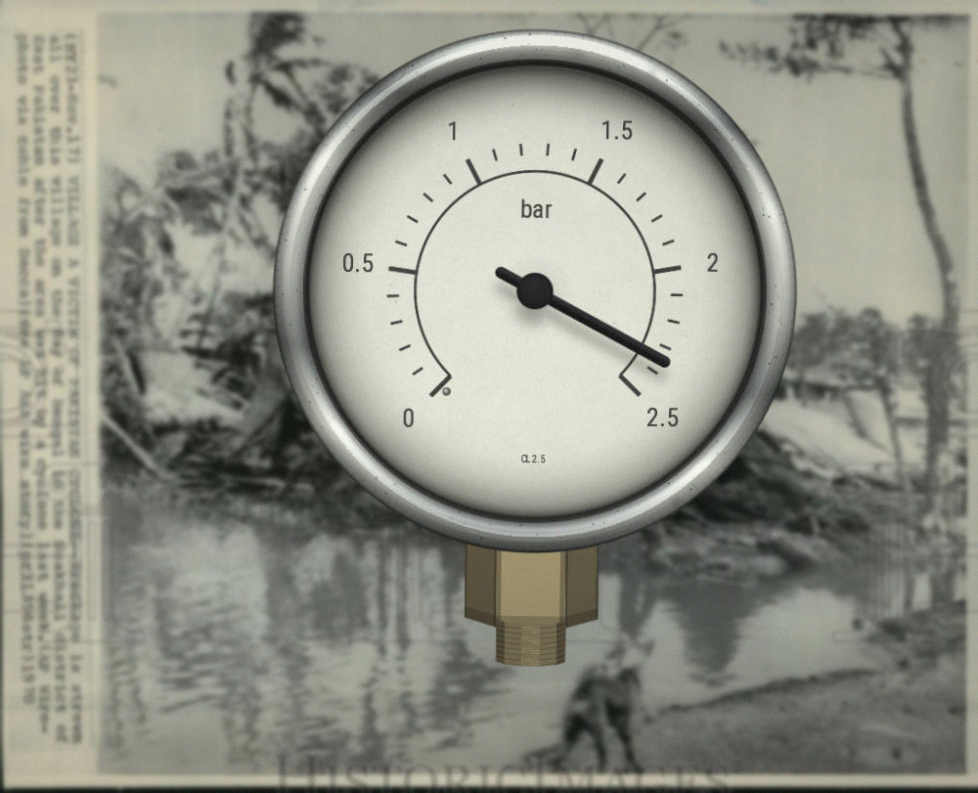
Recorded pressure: 2.35 bar
